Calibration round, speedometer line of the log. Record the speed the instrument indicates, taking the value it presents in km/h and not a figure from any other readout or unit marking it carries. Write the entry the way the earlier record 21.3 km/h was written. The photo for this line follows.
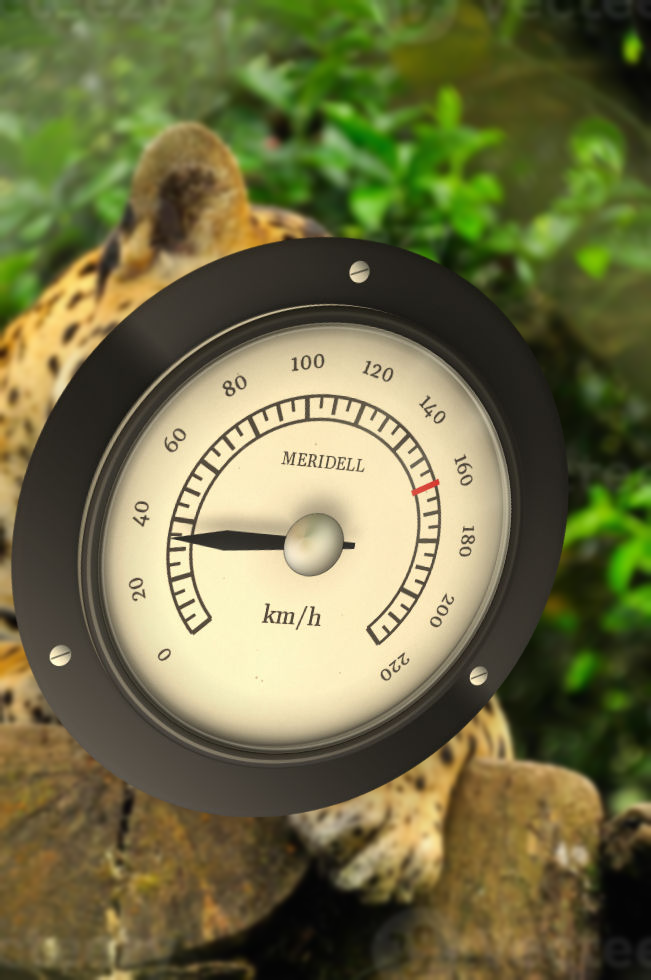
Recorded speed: 35 km/h
